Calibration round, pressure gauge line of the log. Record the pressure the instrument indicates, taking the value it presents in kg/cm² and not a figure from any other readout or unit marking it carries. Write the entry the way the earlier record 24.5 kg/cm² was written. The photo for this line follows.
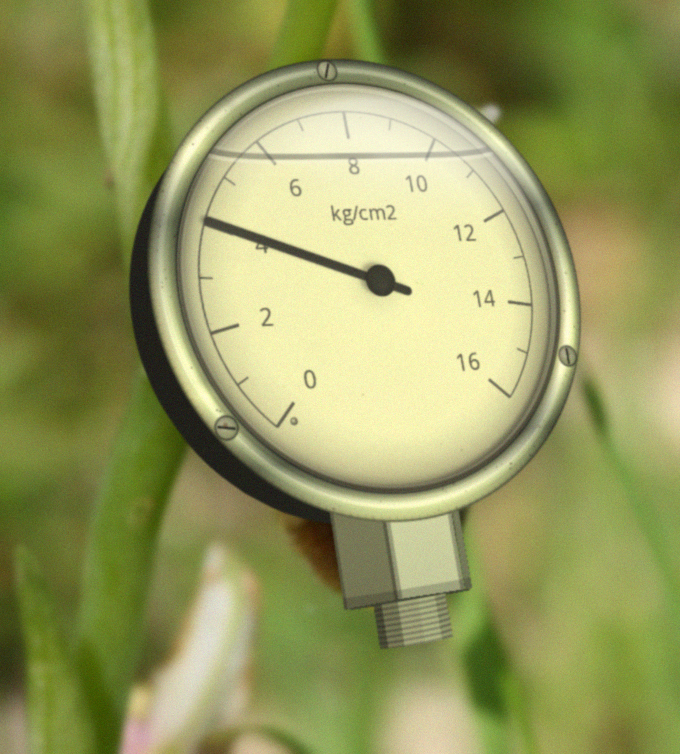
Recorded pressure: 4 kg/cm²
